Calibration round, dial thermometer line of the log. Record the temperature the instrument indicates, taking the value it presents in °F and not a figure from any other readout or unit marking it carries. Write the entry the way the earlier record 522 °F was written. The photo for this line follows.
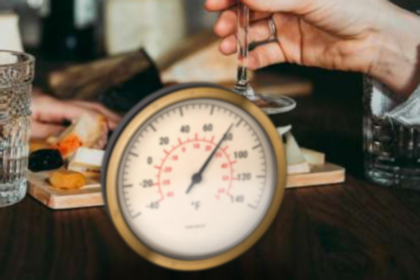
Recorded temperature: 76 °F
